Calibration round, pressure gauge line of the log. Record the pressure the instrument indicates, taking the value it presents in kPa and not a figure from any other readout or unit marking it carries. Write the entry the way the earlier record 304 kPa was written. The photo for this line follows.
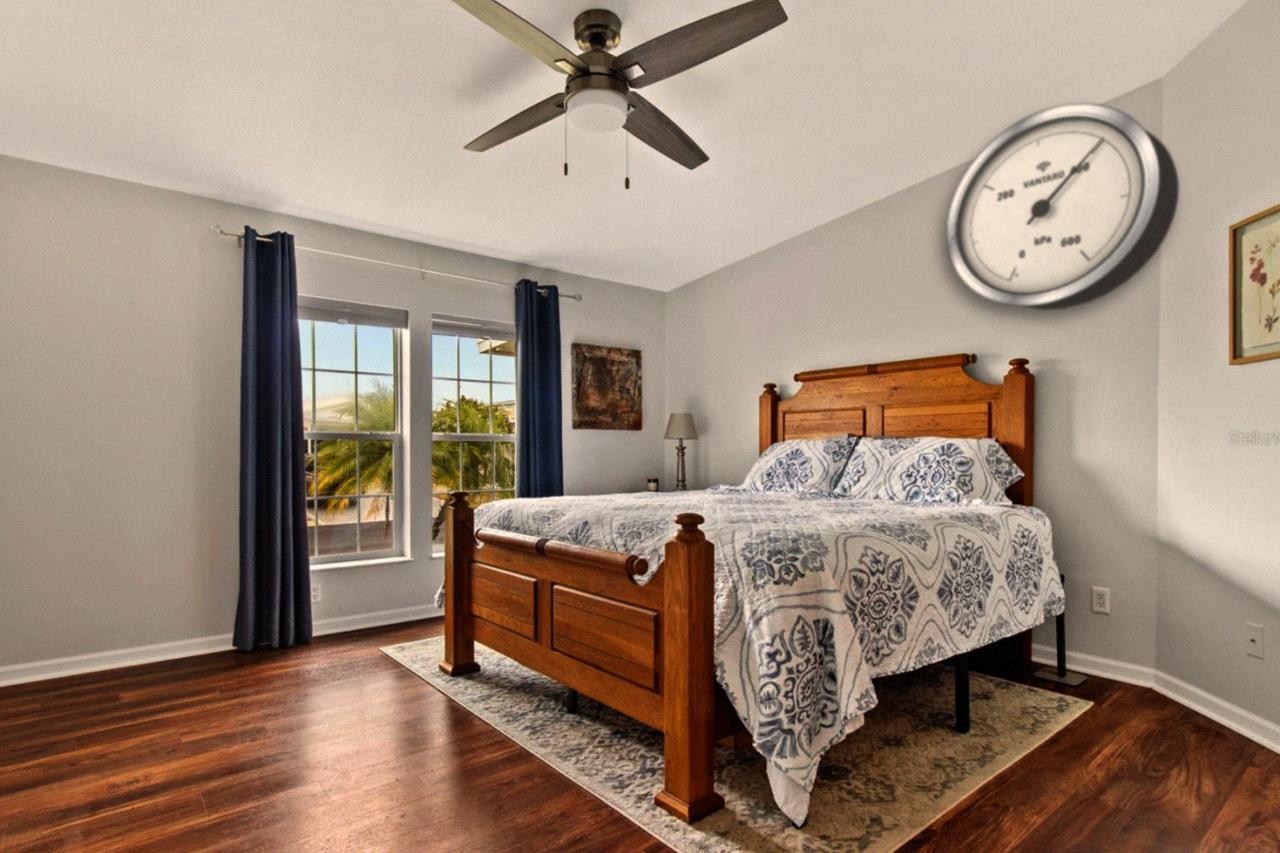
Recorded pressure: 400 kPa
